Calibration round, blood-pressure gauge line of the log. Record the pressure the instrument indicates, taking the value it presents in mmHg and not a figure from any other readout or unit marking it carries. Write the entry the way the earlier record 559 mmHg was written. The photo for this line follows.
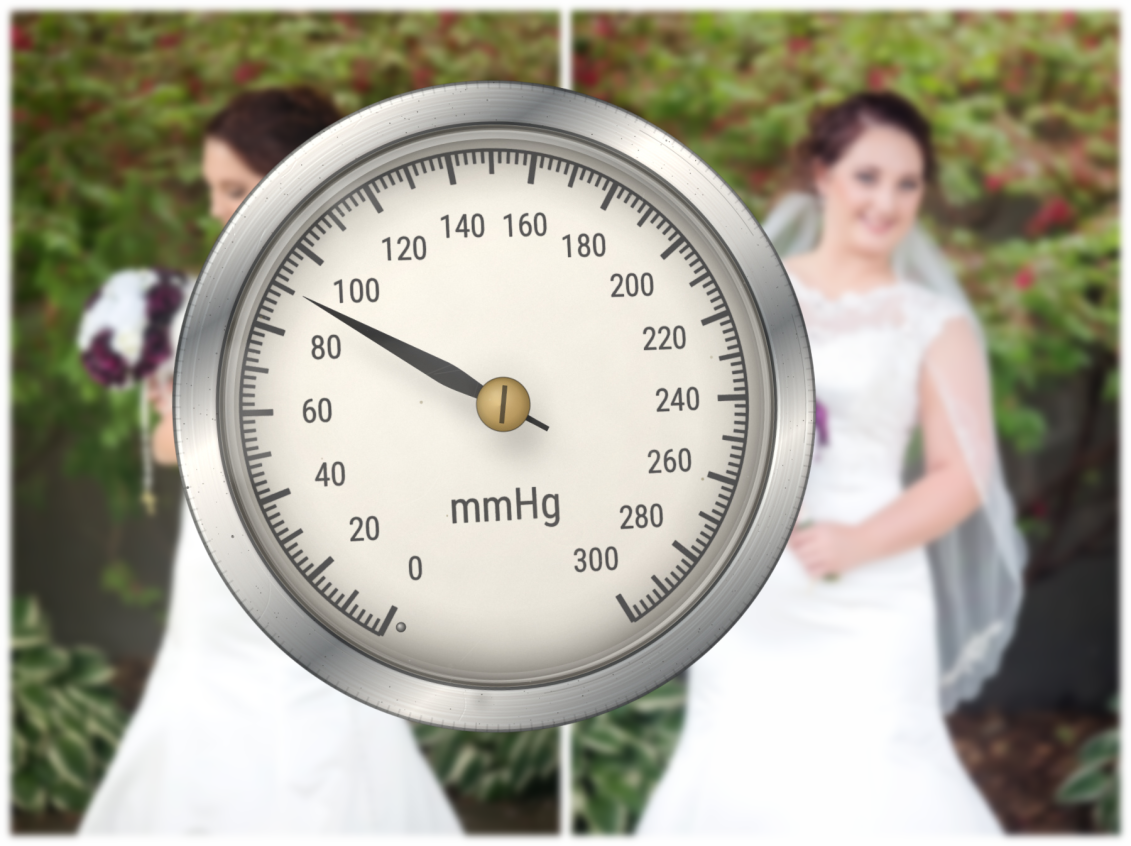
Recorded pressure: 90 mmHg
